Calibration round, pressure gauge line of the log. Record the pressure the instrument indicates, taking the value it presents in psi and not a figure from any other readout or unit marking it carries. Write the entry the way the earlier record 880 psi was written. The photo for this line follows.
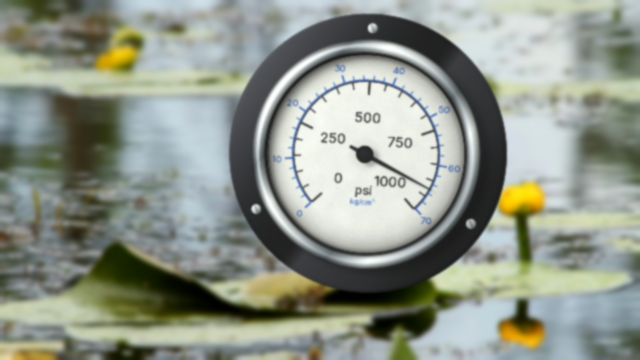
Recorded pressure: 925 psi
